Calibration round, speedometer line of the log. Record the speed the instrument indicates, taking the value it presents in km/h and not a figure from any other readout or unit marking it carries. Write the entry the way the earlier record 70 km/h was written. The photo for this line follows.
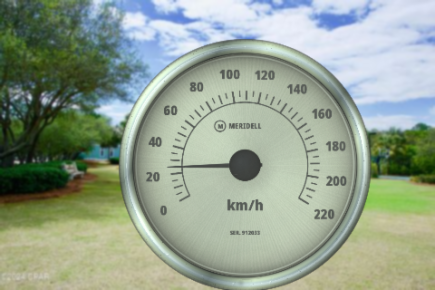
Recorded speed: 25 km/h
